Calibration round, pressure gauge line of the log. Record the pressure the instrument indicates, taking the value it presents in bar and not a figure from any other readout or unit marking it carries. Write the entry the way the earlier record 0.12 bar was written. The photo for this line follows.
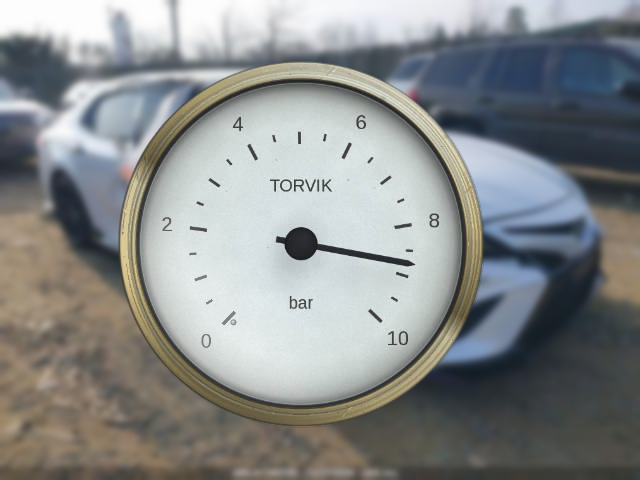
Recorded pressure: 8.75 bar
